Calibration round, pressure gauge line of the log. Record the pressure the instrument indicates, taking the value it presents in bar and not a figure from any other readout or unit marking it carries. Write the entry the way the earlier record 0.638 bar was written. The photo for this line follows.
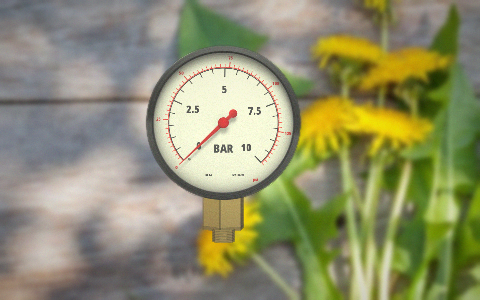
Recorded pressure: 0 bar
